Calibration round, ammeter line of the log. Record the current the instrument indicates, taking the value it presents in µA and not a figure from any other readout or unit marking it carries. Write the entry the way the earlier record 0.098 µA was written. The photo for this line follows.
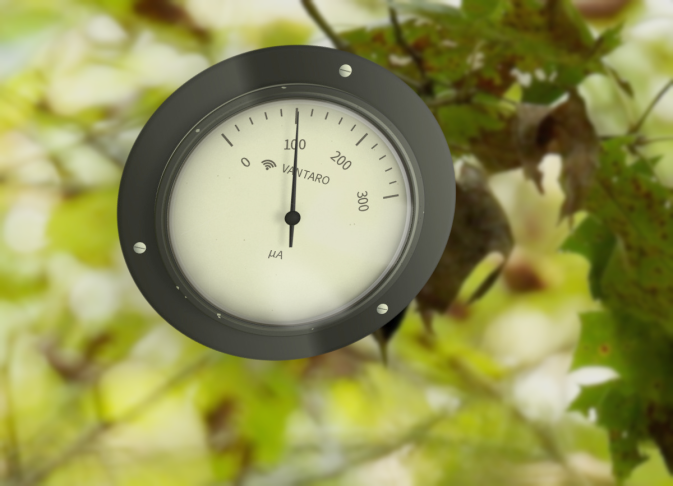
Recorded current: 100 µA
